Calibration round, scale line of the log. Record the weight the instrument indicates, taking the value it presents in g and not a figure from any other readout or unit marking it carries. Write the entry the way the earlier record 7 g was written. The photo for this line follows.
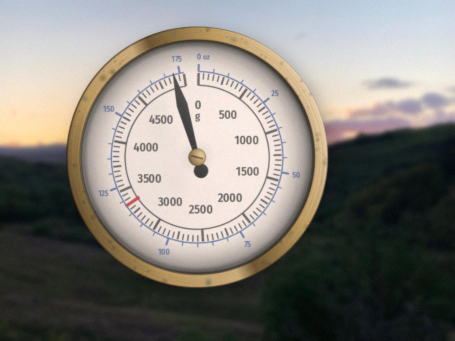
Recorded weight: 4900 g
